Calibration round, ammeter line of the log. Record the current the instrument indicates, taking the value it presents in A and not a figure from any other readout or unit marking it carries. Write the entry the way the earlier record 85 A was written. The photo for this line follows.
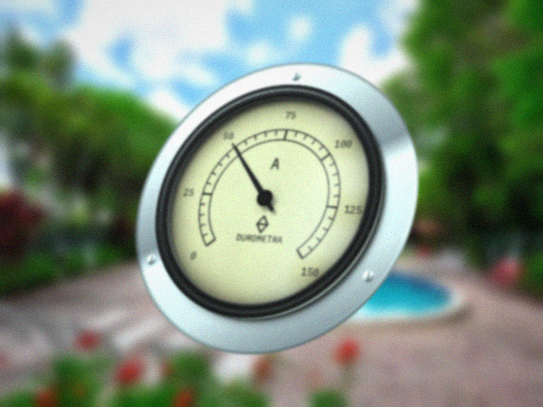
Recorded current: 50 A
